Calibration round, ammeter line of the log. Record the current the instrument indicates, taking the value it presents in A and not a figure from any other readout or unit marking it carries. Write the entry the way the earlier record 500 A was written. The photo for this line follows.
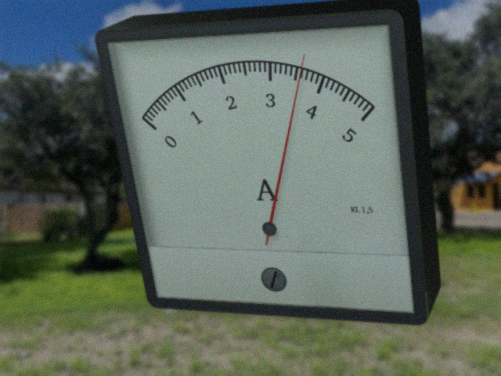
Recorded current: 3.6 A
